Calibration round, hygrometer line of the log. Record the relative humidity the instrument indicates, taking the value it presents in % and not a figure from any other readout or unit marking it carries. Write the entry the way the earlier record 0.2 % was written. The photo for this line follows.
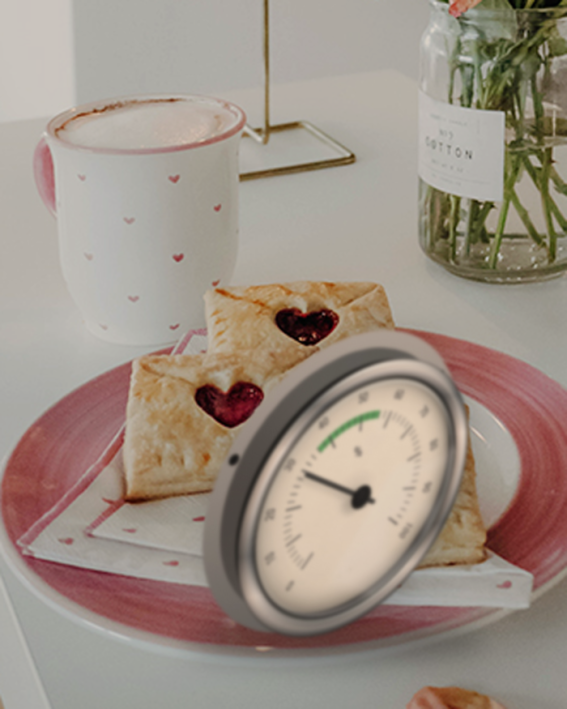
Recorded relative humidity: 30 %
